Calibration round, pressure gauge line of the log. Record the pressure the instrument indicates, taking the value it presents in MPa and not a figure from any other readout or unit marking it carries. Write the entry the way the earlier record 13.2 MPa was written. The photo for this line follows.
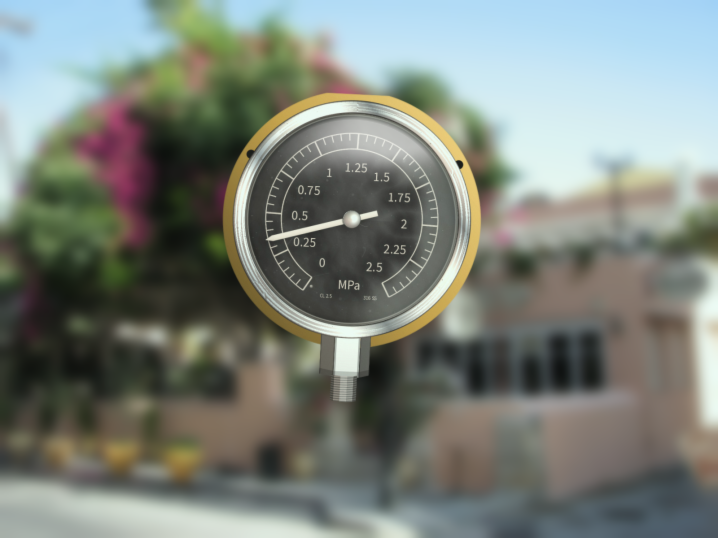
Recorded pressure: 0.35 MPa
